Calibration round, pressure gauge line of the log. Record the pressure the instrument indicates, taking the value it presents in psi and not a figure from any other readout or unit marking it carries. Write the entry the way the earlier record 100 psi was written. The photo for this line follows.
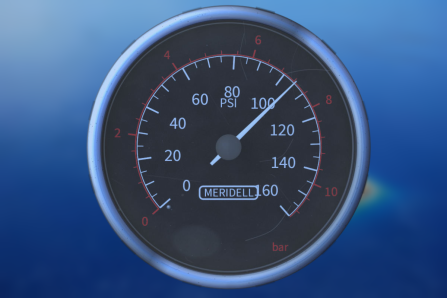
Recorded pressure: 105 psi
